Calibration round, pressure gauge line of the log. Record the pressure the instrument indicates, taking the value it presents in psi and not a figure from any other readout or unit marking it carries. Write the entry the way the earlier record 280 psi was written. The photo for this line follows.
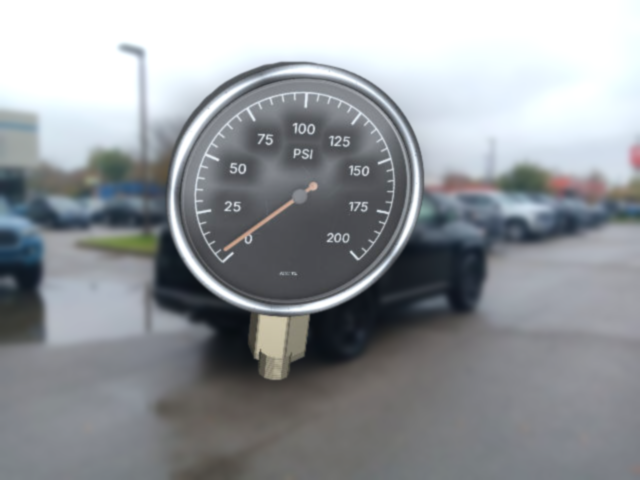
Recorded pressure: 5 psi
